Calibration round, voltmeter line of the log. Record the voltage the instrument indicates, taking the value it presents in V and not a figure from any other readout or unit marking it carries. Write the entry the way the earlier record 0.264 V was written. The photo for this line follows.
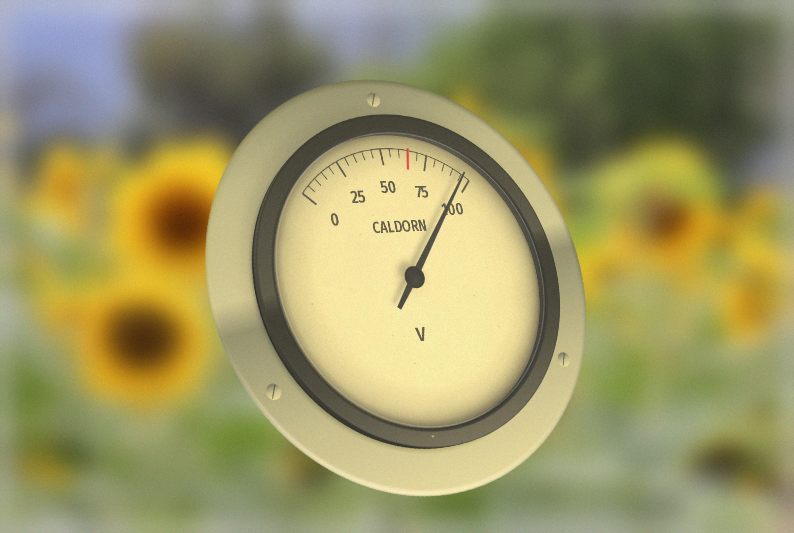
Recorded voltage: 95 V
